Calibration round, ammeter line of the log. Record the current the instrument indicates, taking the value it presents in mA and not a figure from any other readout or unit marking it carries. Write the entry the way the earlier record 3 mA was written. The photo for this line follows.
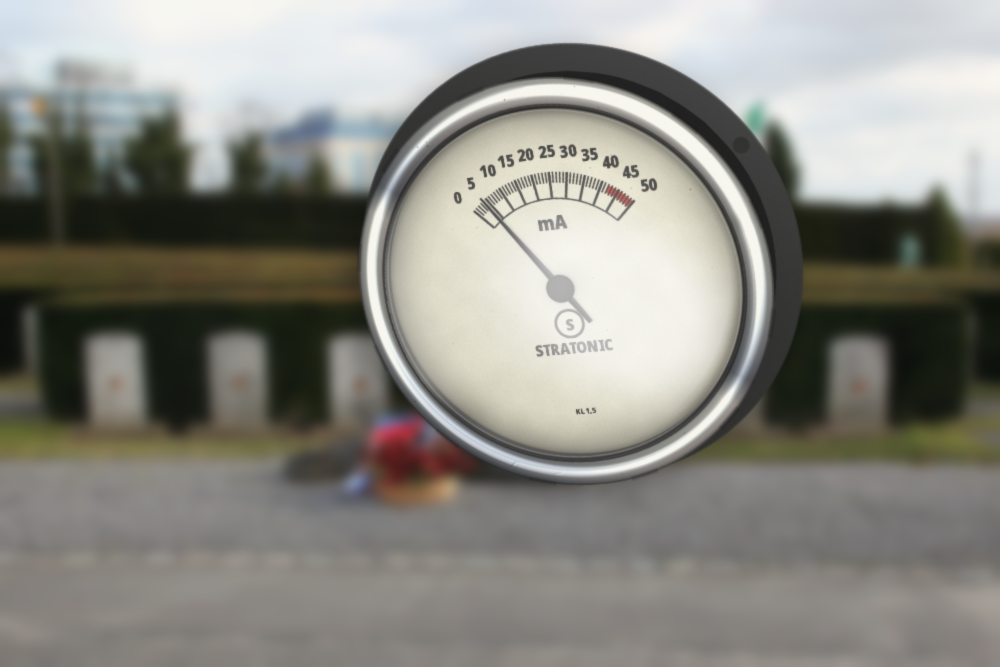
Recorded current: 5 mA
